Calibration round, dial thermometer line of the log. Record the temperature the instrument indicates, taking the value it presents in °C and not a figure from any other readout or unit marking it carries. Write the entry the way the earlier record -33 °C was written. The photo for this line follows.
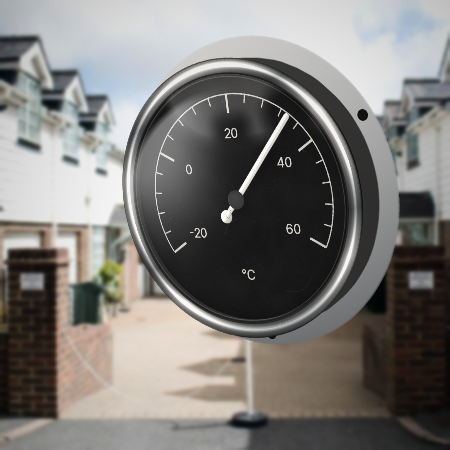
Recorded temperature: 34 °C
